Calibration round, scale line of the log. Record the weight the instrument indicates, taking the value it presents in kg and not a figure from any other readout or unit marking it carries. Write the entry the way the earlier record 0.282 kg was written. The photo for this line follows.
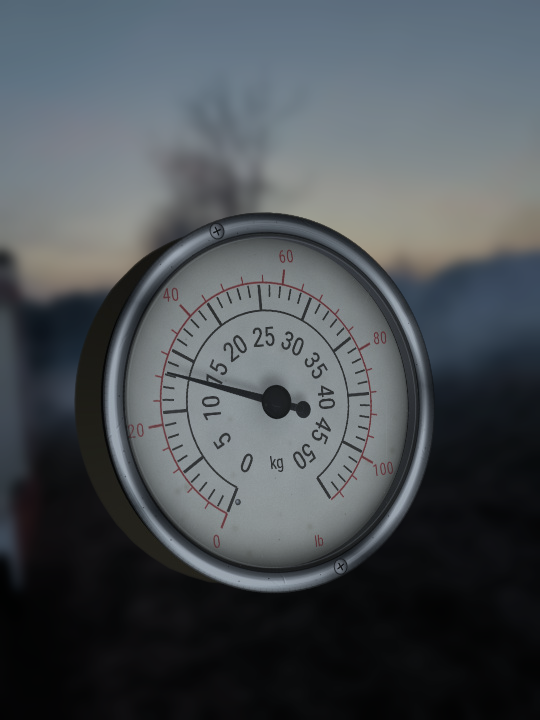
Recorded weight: 13 kg
